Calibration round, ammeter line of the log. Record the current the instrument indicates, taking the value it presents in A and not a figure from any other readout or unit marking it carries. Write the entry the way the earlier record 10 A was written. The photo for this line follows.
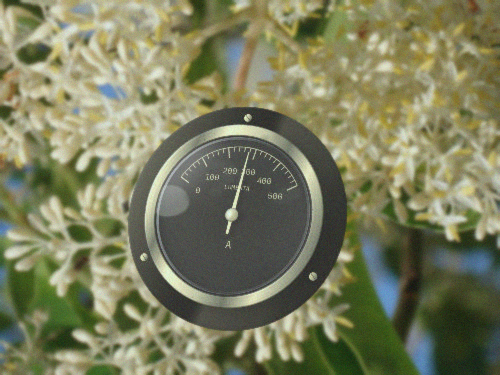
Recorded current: 280 A
